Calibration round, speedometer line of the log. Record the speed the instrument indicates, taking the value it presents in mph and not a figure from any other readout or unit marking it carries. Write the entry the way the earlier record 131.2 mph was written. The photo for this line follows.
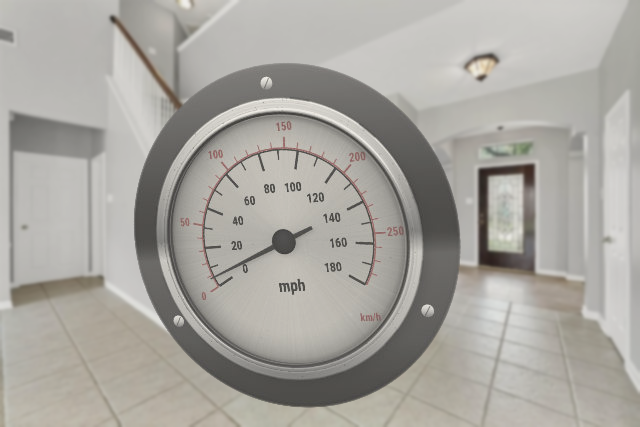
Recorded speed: 5 mph
